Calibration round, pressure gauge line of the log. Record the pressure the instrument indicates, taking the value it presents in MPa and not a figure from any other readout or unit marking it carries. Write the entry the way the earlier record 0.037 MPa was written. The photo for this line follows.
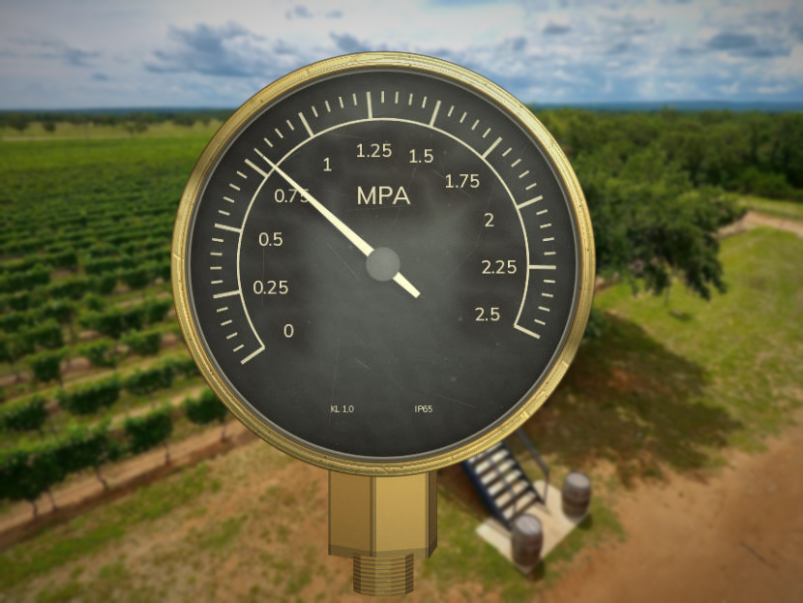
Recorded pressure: 0.8 MPa
